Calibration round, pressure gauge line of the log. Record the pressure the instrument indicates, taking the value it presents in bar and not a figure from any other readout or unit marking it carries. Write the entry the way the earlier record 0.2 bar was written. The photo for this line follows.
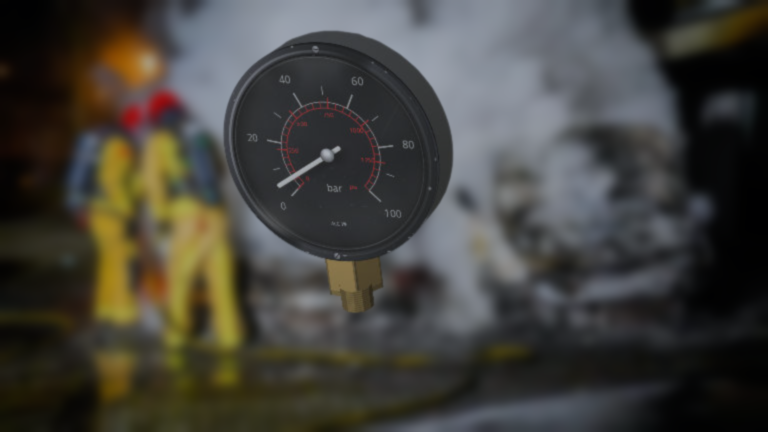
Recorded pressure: 5 bar
